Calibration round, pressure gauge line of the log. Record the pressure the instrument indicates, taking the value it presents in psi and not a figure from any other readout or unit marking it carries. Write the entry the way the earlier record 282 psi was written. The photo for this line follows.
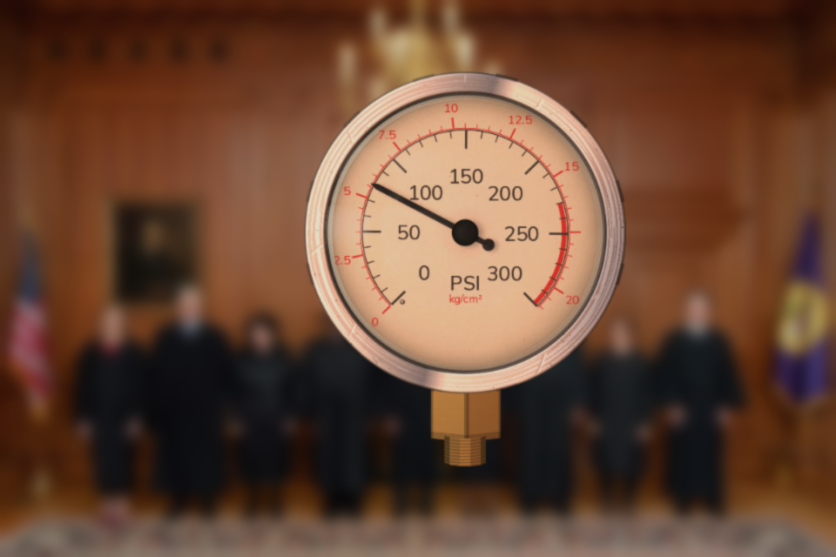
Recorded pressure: 80 psi
